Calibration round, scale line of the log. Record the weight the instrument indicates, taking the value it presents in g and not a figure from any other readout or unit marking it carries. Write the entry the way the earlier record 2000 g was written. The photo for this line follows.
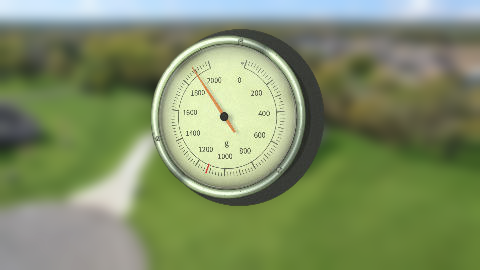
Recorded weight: 1900 g
